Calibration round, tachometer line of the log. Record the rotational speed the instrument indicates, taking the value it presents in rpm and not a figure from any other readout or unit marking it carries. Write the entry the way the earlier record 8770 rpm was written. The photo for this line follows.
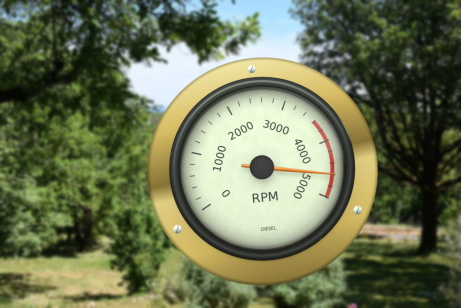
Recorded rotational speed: 4600 rpm
